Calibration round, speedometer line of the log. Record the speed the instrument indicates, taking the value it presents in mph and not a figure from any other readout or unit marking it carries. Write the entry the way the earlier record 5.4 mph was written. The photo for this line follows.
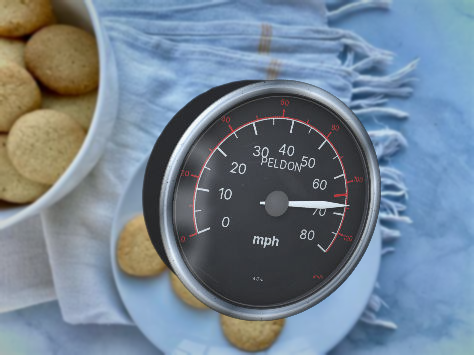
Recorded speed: 67.5 mph
